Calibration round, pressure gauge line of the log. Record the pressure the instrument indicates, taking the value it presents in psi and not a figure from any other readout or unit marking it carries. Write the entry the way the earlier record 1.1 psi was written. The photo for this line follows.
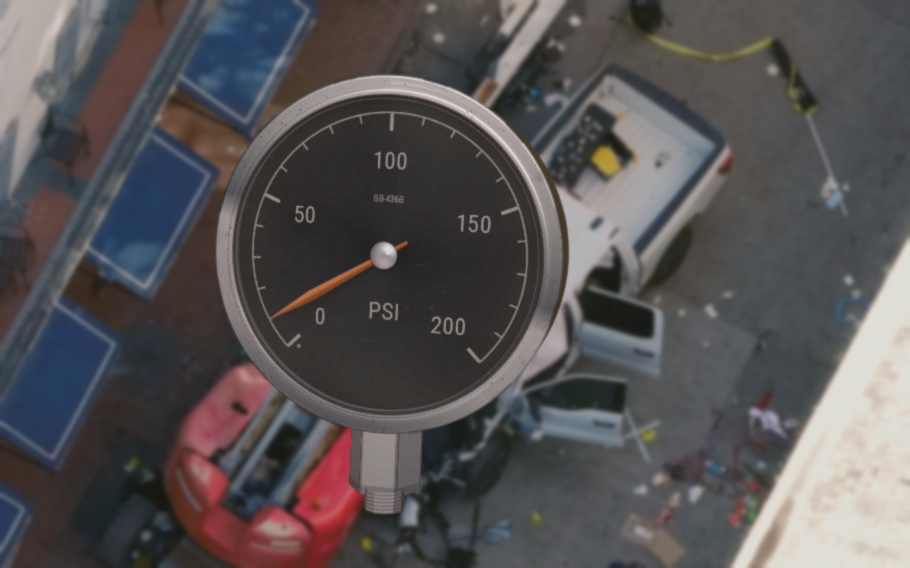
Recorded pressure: 10 psi
